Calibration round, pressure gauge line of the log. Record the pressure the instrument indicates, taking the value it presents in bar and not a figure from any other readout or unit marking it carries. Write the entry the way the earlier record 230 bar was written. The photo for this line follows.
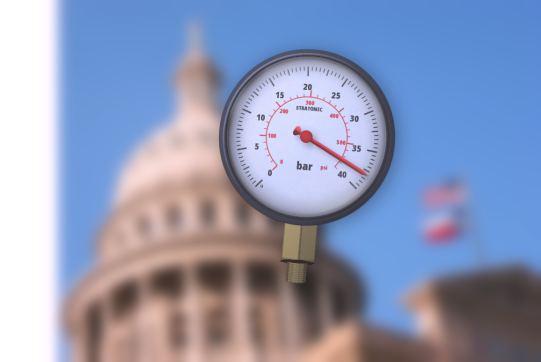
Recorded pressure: 38 bar
